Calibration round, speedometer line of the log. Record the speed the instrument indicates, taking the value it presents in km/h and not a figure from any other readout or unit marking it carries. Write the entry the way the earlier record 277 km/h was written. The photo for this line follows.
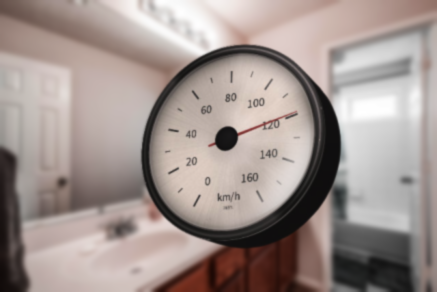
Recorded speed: 120 km/h
